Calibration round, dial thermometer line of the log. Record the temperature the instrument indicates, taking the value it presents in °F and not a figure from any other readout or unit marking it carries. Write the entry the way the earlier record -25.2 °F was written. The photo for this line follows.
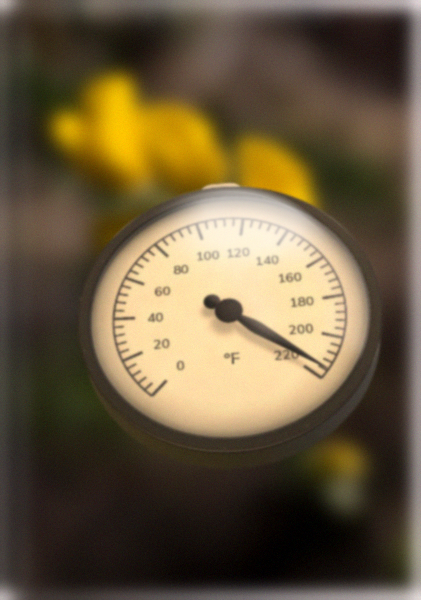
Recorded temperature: 216 °F
